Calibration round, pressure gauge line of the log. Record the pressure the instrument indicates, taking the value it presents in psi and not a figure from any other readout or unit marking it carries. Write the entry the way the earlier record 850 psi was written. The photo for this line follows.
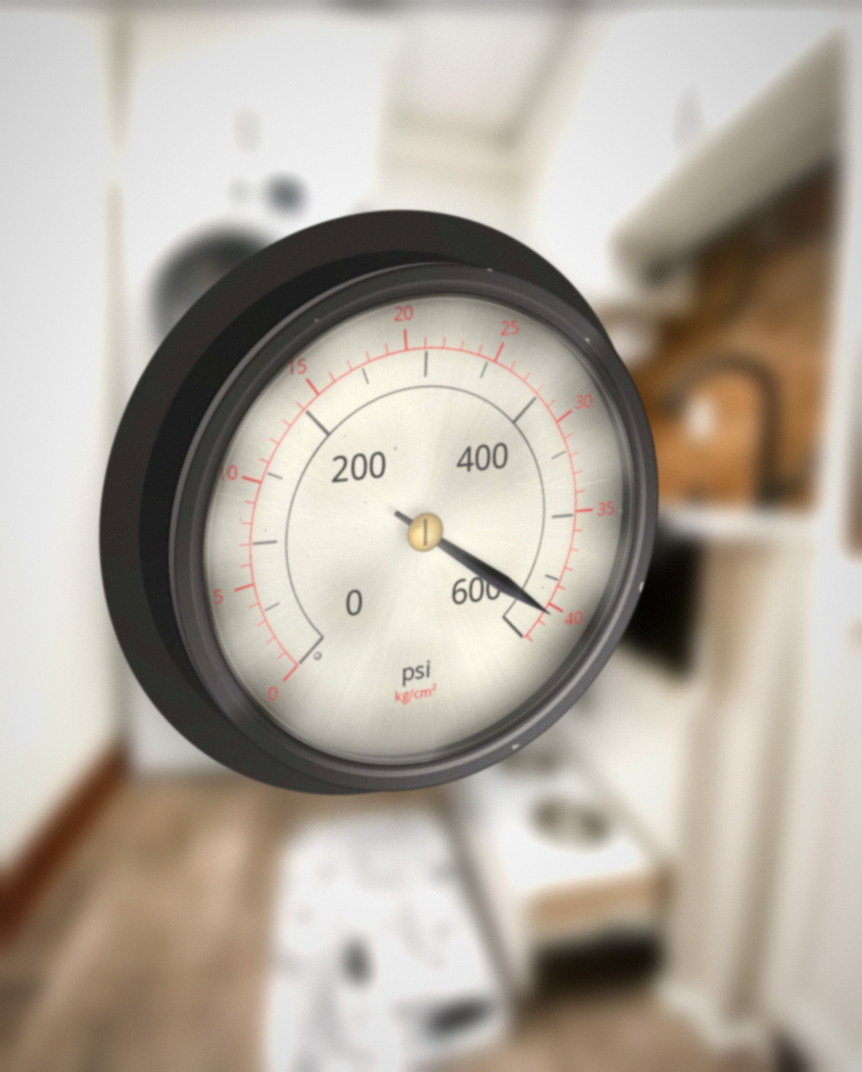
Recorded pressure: 575 psi
